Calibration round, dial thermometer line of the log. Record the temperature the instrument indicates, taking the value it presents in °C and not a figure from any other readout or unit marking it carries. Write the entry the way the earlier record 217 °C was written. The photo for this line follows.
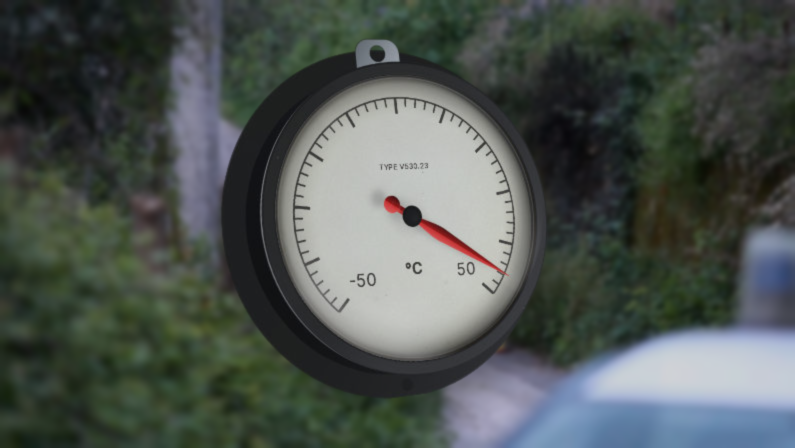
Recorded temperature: 46 °C
